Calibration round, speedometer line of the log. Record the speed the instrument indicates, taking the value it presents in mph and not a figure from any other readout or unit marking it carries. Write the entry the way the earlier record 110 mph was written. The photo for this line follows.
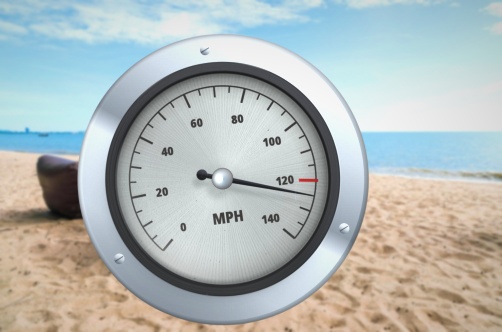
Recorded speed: 125 mph
